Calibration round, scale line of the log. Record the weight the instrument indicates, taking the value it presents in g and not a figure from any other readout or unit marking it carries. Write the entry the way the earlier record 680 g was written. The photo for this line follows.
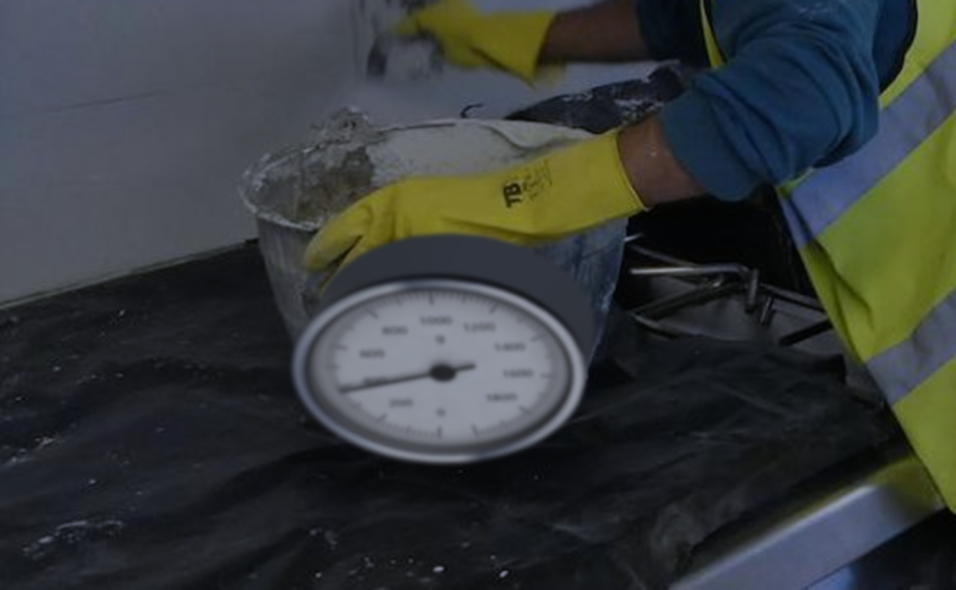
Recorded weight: 400 g
